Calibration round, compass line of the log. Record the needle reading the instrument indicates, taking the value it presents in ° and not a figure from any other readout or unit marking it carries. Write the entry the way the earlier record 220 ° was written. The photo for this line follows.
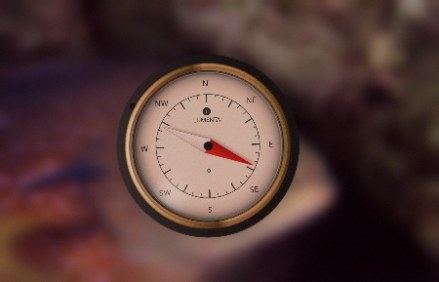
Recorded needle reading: 115 °
